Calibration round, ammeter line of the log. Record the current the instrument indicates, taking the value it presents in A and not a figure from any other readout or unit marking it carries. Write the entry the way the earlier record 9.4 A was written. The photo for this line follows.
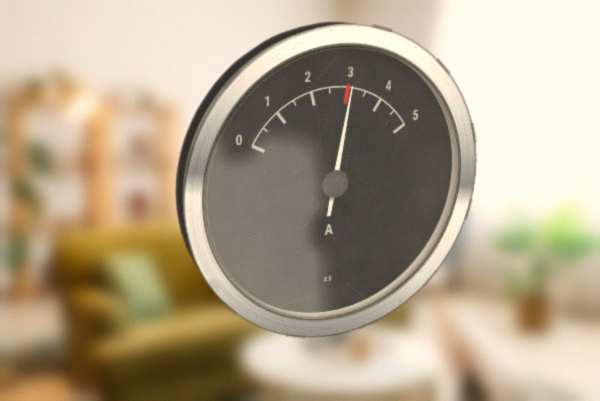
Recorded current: 3 A
